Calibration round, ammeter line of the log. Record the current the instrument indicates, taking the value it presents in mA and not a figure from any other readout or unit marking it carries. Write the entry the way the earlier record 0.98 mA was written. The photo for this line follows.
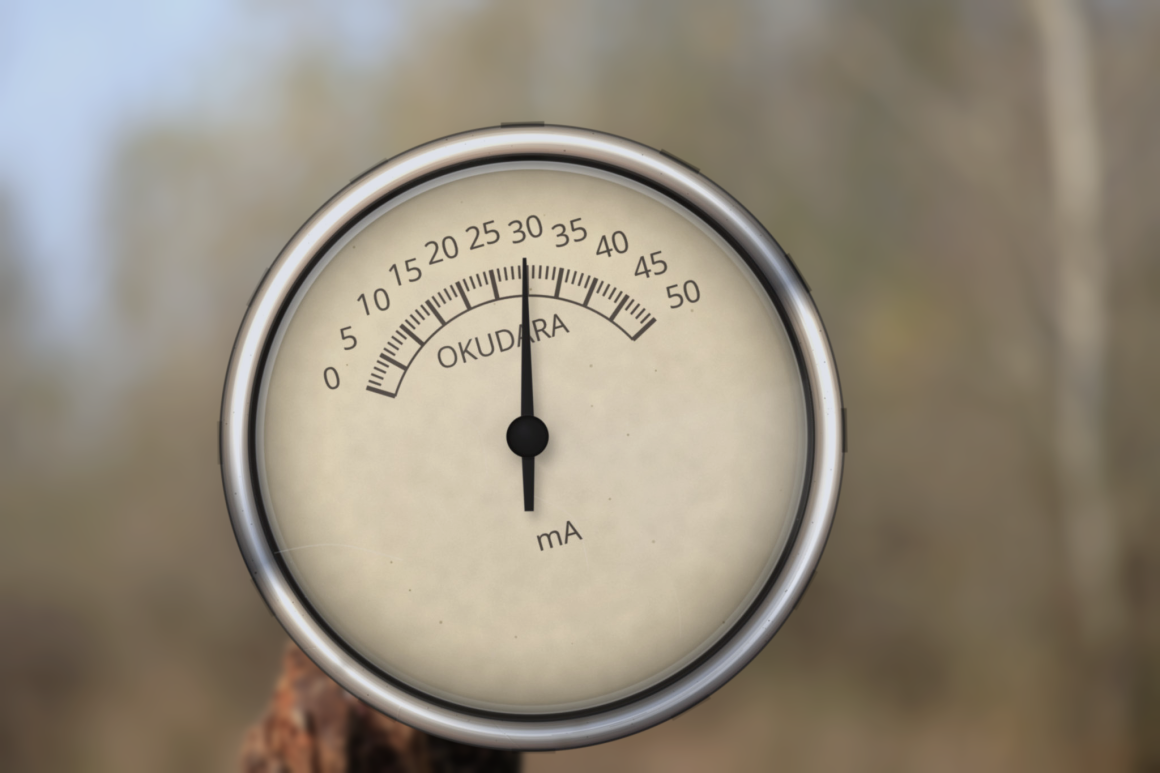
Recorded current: 30 mA
